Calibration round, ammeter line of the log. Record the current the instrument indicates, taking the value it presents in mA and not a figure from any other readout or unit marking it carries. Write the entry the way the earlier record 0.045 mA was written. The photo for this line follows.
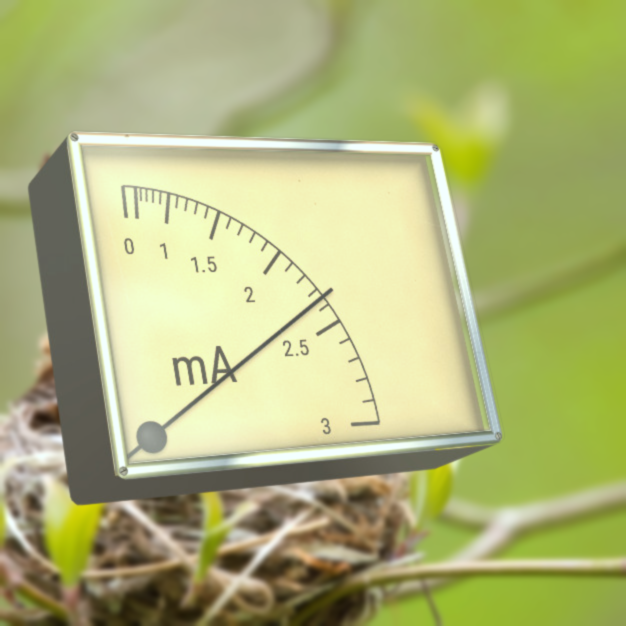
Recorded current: 2.35 mA
